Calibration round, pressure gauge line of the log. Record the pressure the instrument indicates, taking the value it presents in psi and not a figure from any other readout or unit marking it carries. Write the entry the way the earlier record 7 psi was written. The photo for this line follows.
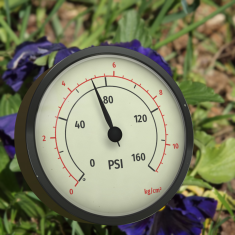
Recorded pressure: 70 psi
